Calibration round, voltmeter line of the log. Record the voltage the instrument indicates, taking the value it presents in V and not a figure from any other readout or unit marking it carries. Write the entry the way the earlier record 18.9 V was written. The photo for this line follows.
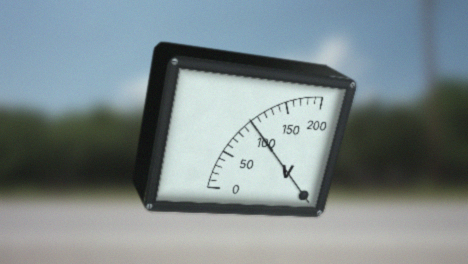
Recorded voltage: 100 V
